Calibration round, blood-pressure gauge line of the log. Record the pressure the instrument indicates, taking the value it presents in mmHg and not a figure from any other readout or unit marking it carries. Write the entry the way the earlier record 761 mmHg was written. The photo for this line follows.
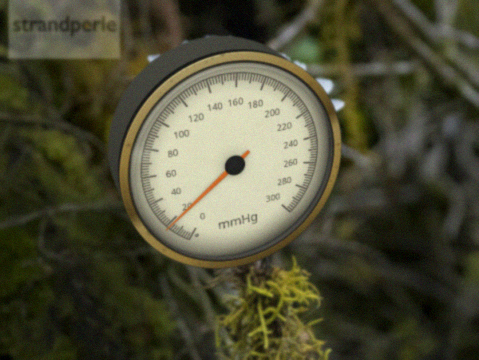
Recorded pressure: 20 mmHg
